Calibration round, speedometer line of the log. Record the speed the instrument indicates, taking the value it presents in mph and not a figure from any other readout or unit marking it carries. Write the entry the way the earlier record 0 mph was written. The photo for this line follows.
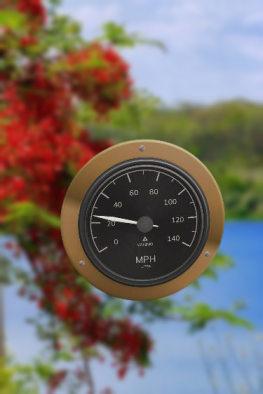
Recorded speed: 25 mph
